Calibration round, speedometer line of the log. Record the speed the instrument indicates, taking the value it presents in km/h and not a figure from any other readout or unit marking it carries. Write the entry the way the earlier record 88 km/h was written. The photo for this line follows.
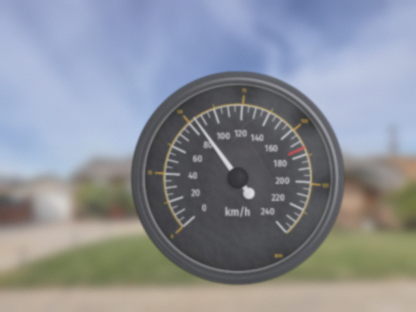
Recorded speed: 85 km/h
